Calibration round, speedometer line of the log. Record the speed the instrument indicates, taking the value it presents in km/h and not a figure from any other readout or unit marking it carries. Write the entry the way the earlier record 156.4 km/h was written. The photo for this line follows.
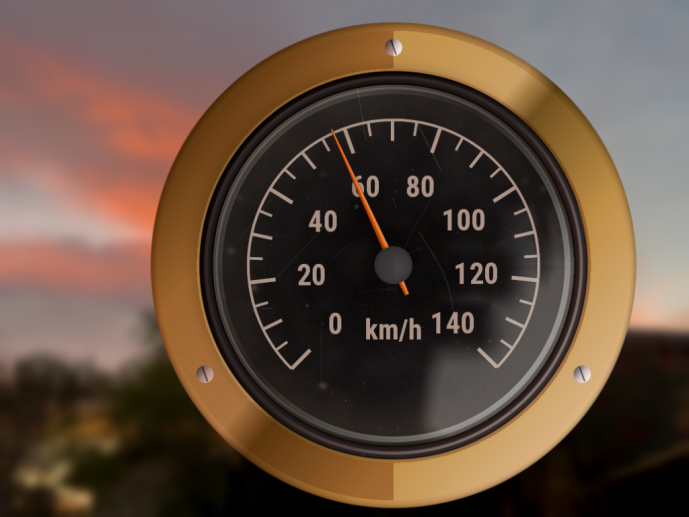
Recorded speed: 57.5 km/h
